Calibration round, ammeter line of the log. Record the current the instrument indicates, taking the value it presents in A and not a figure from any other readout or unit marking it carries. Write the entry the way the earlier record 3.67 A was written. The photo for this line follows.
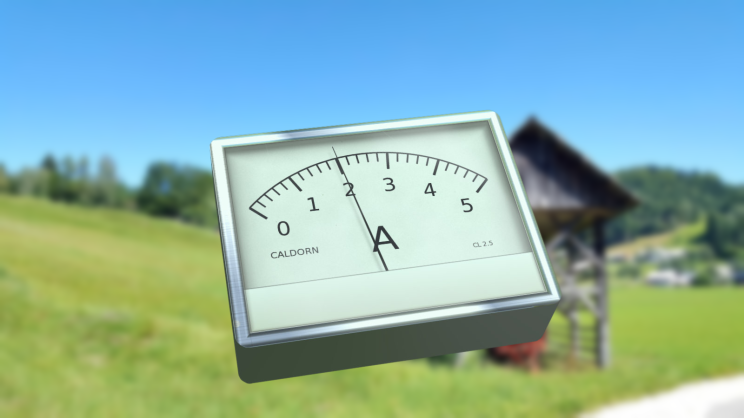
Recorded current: 2 A
